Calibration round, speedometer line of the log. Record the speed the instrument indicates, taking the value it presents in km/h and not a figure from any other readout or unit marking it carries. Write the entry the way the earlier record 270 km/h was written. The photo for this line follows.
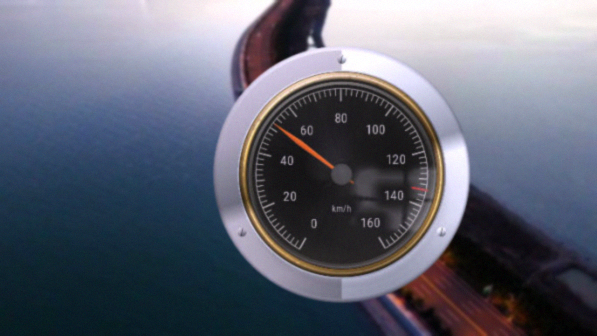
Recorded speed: 52 km/h
